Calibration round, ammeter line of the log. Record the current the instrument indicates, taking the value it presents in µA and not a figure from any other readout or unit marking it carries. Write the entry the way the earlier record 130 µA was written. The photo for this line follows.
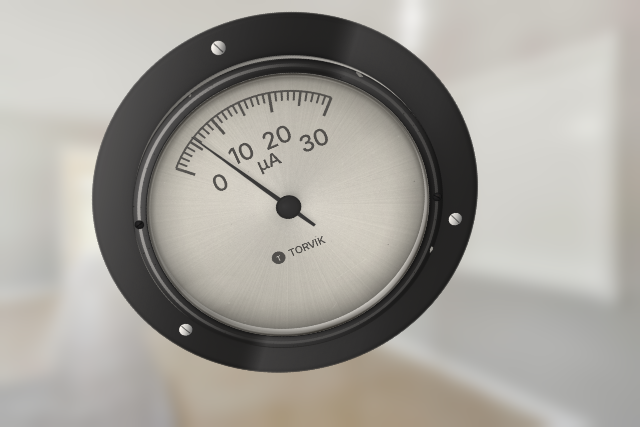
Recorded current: 6 µA
